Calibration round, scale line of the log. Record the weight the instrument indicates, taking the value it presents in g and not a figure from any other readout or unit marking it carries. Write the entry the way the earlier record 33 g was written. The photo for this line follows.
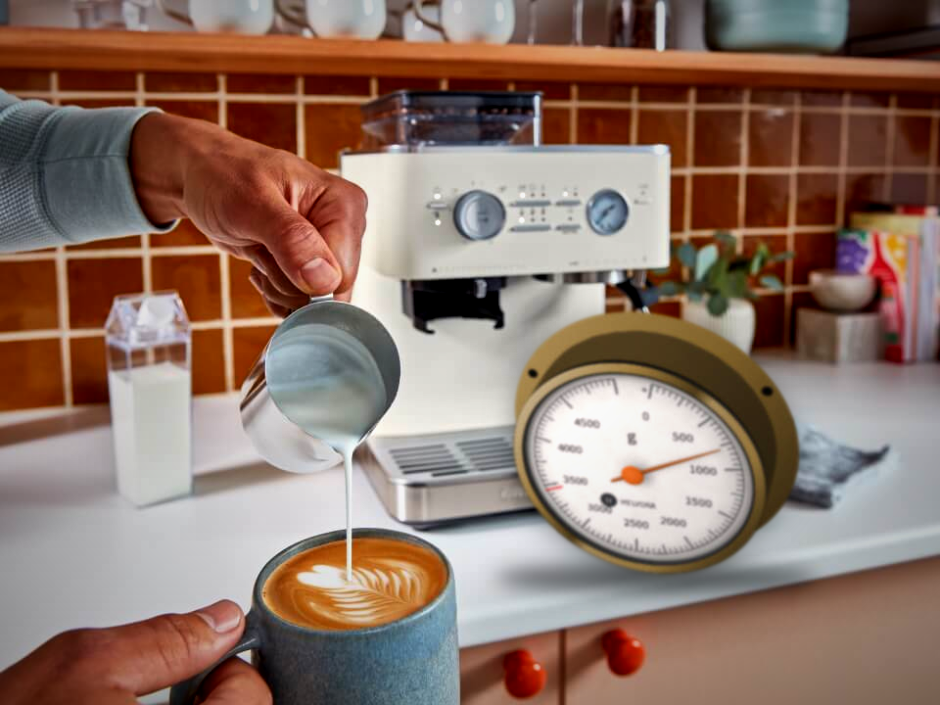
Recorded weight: 750 g
